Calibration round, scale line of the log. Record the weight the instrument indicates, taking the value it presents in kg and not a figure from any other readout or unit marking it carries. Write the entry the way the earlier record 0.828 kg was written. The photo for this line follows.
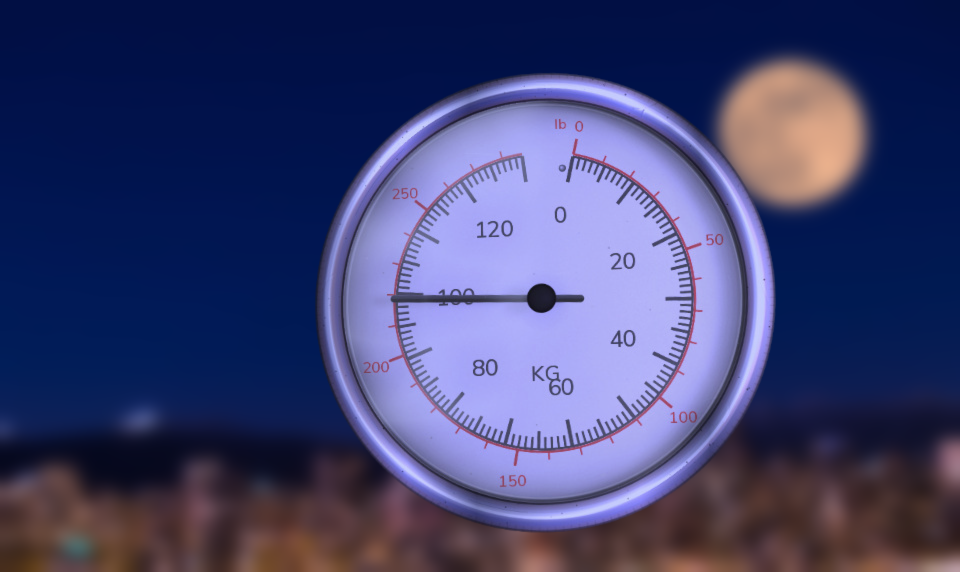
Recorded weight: 99 kg
